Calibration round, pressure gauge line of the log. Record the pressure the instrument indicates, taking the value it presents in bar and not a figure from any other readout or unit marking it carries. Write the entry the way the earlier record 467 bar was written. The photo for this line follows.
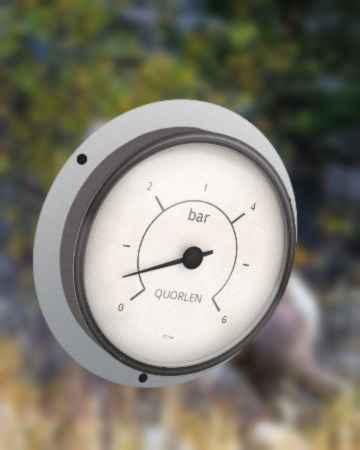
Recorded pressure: 0.5 bar
